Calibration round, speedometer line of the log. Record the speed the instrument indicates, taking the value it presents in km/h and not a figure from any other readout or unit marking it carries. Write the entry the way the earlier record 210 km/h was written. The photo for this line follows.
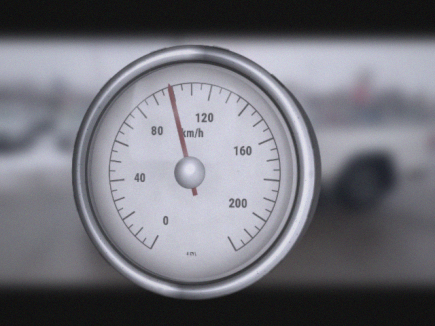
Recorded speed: 100 km/h
